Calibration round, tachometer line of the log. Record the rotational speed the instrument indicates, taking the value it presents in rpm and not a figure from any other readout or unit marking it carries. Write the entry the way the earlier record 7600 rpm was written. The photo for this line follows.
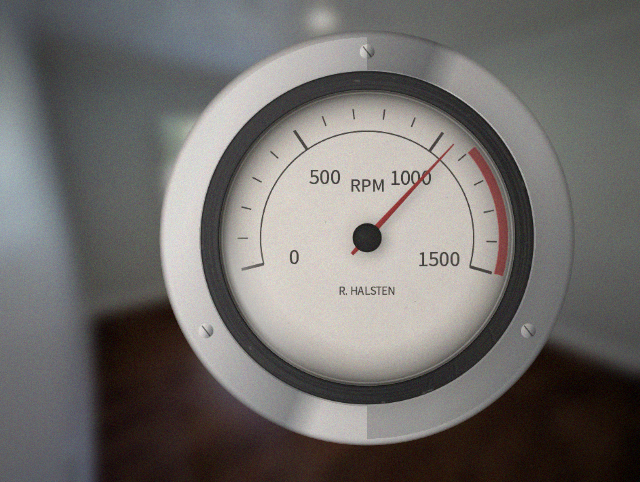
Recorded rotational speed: 1050 rpm
